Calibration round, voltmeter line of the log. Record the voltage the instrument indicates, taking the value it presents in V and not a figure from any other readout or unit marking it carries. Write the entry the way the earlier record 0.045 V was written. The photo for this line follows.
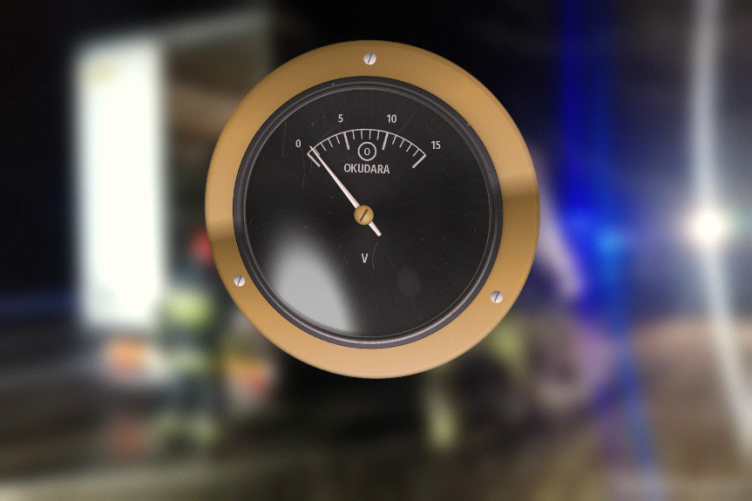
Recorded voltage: 1 V
